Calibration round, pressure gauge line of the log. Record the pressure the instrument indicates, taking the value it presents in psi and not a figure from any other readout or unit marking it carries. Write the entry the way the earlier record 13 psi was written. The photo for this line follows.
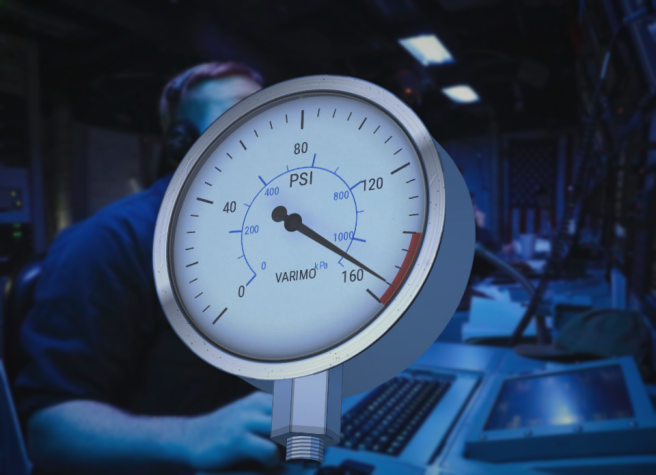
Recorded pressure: 155 psi
